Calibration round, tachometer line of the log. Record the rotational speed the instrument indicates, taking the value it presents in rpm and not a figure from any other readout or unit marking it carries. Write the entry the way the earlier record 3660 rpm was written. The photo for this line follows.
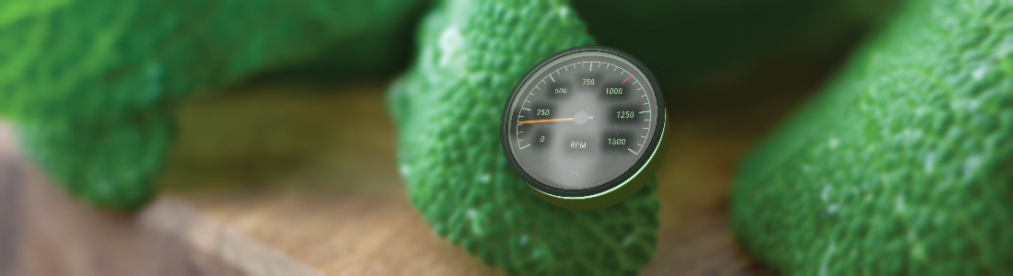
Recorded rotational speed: 150 rpm
